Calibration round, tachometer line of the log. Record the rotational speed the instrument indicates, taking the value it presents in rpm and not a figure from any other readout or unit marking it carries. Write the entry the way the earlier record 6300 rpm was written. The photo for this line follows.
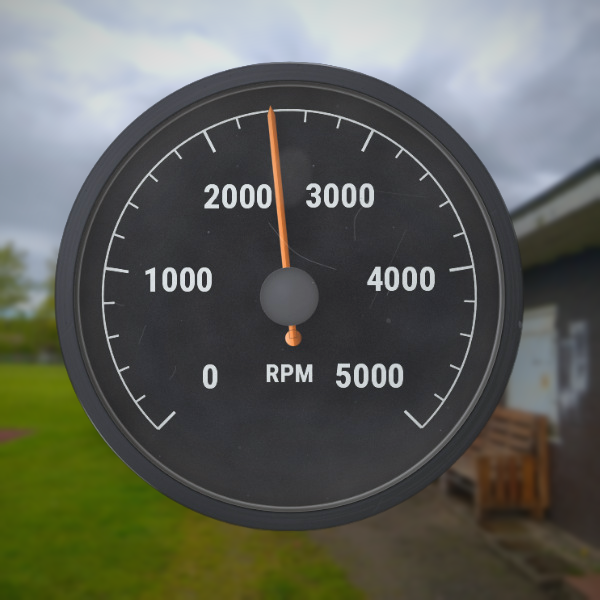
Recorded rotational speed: 2400 rpm
